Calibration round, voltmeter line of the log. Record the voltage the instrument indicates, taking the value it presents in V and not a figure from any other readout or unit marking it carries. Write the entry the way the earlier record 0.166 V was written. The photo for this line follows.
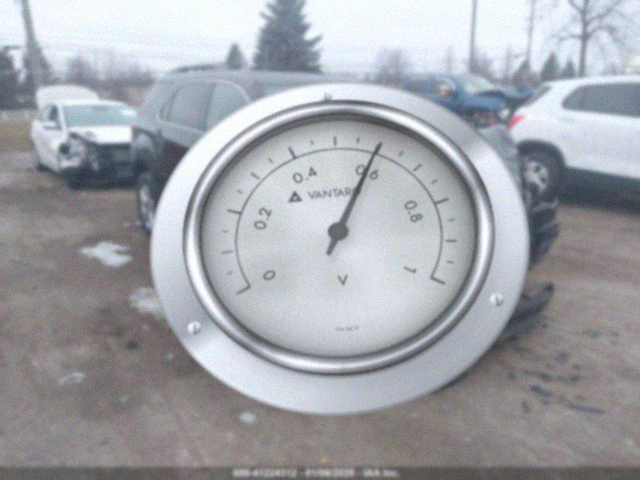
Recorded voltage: 0.6 V
